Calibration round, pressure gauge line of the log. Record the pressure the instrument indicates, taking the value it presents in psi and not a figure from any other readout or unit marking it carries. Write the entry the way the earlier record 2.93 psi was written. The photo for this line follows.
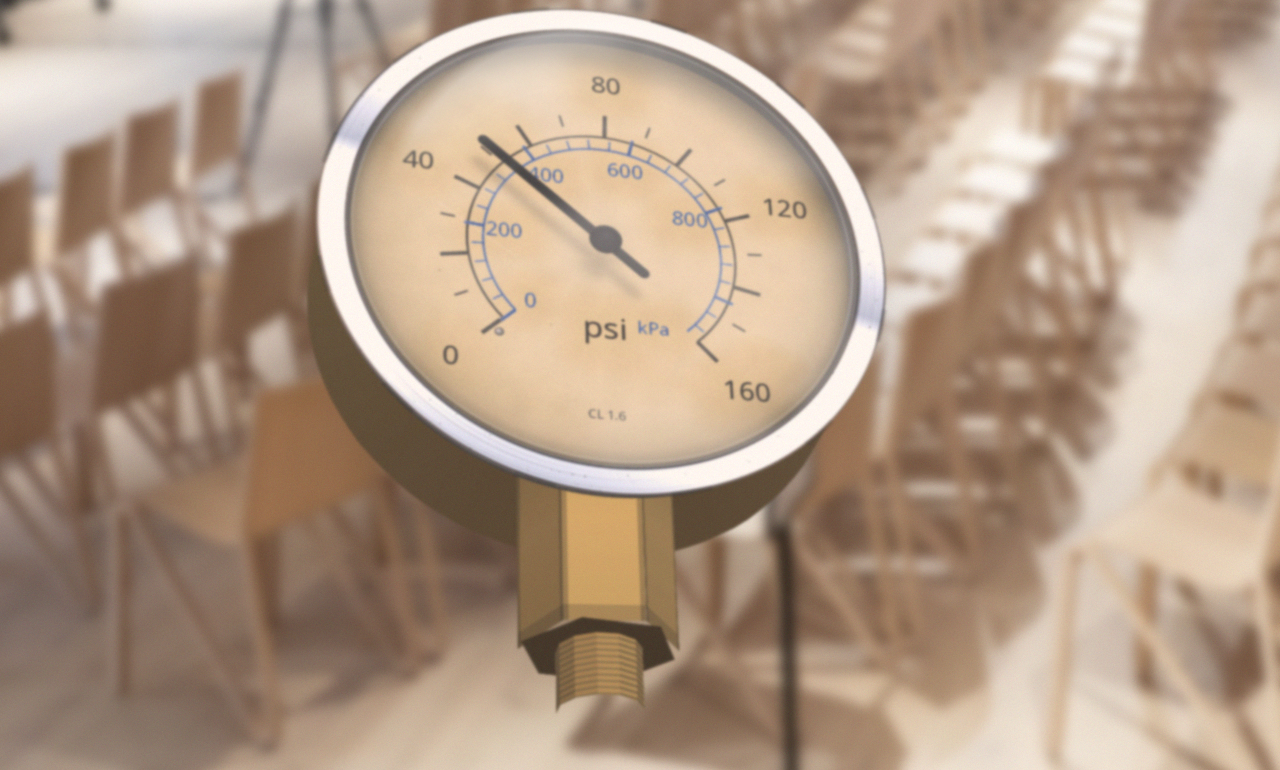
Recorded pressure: 50 psi
